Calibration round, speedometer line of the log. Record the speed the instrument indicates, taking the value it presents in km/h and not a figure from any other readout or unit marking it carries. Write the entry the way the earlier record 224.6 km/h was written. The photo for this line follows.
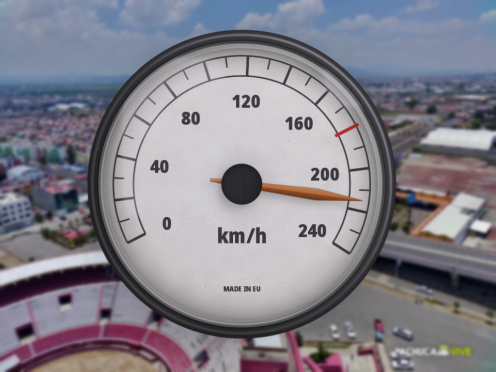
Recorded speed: 215 km/h
